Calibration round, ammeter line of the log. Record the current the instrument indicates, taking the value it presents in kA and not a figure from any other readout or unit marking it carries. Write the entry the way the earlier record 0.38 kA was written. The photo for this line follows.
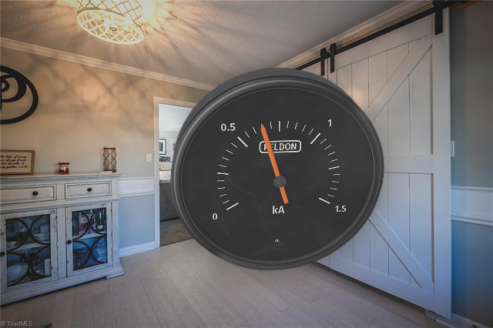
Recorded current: 0.65 kA
